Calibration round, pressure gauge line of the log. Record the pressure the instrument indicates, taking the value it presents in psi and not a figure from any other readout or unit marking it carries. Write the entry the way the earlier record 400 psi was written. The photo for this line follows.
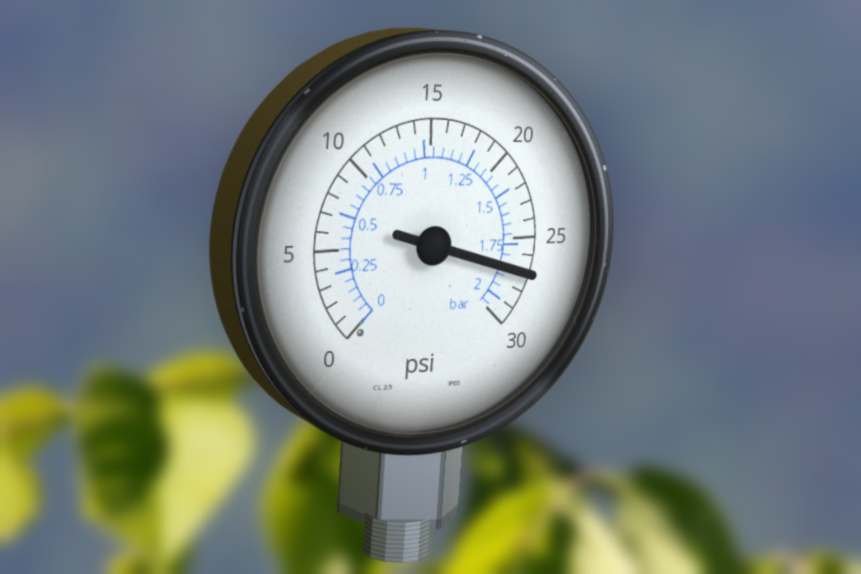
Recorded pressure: 27 psi
